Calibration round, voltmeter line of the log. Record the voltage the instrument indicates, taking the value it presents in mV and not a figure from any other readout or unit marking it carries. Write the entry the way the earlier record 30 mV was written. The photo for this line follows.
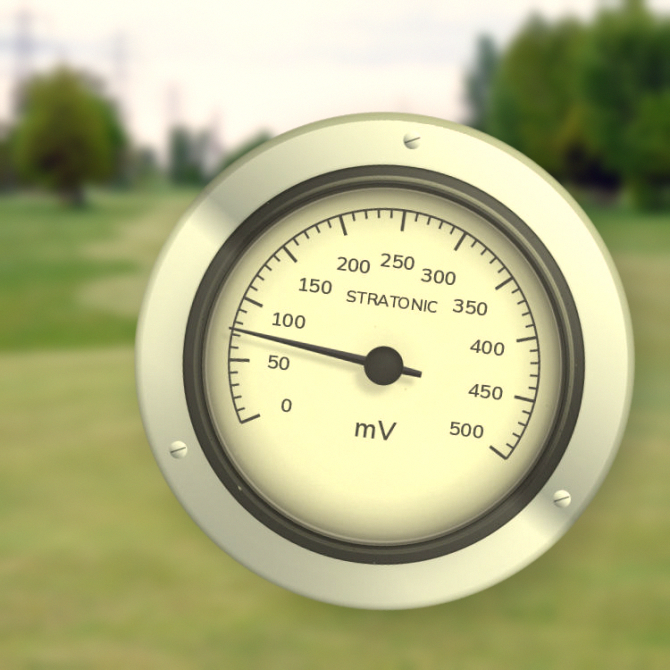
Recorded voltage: 75 mV
